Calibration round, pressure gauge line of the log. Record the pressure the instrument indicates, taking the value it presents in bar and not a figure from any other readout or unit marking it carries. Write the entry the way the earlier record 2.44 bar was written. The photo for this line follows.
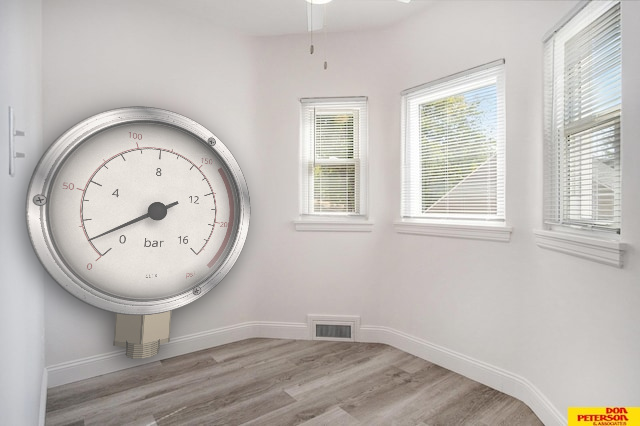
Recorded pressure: 1 bar
